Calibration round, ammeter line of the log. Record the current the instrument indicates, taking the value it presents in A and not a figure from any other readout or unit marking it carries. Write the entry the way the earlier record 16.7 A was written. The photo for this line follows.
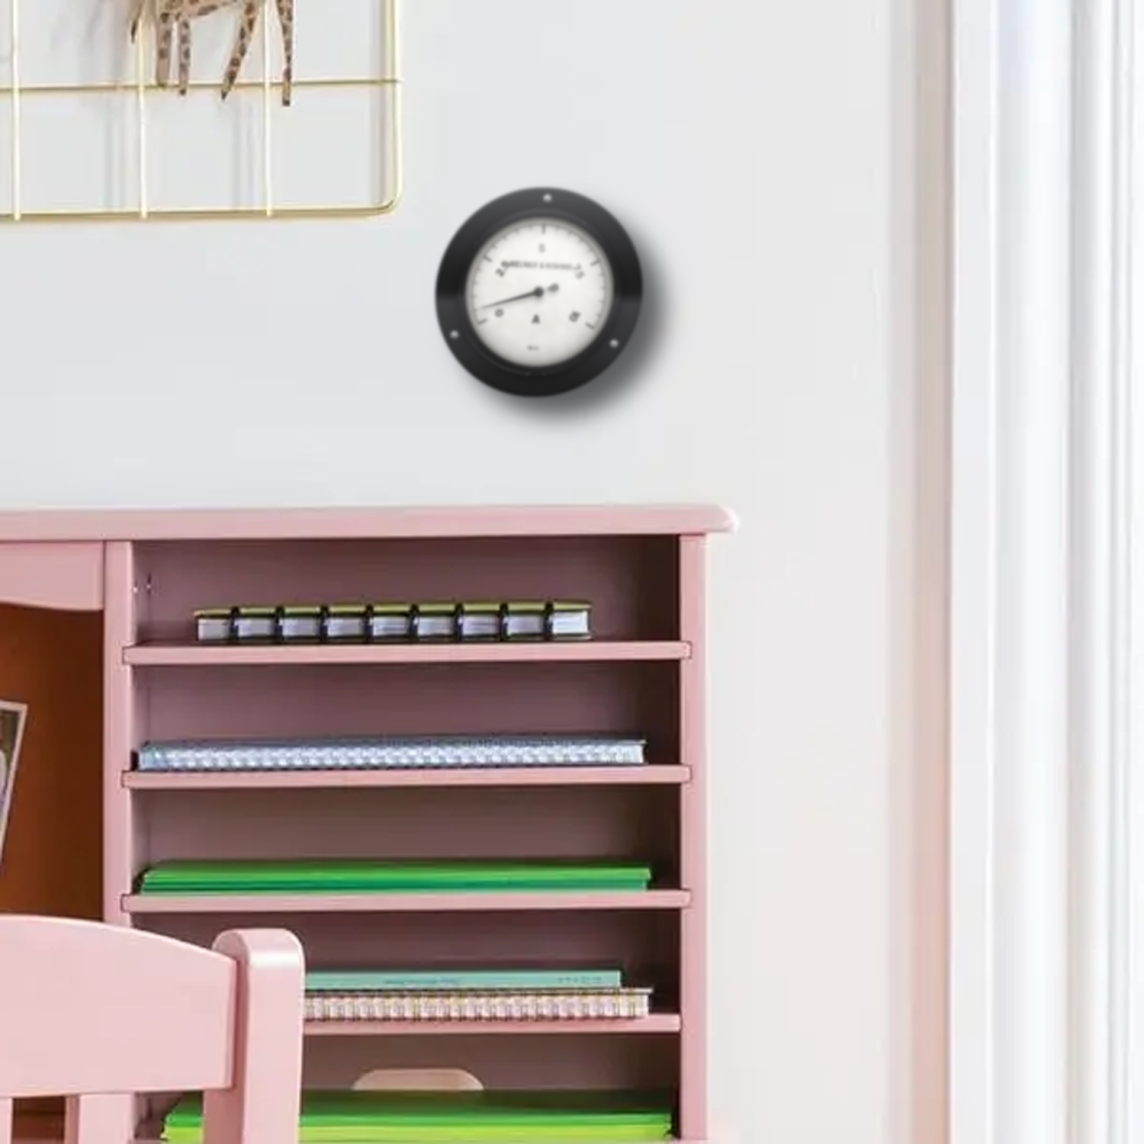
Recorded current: 0.5 A
